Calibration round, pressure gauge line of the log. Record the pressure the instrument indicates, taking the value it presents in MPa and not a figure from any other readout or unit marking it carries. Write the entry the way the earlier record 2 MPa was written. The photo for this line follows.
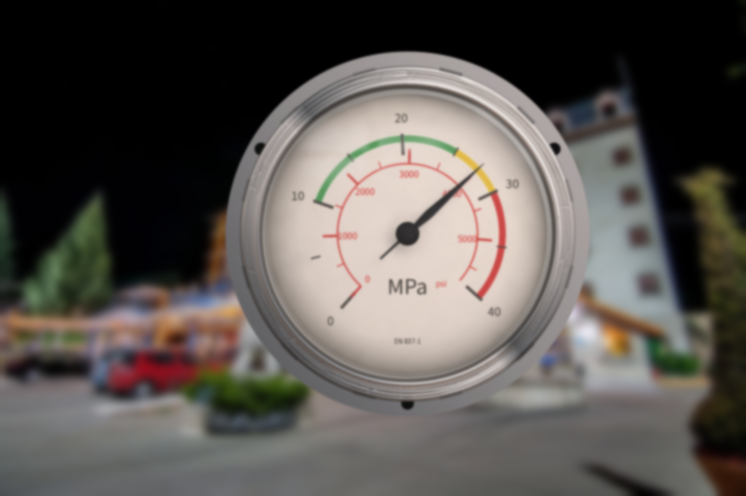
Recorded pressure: 27.5 MPa
